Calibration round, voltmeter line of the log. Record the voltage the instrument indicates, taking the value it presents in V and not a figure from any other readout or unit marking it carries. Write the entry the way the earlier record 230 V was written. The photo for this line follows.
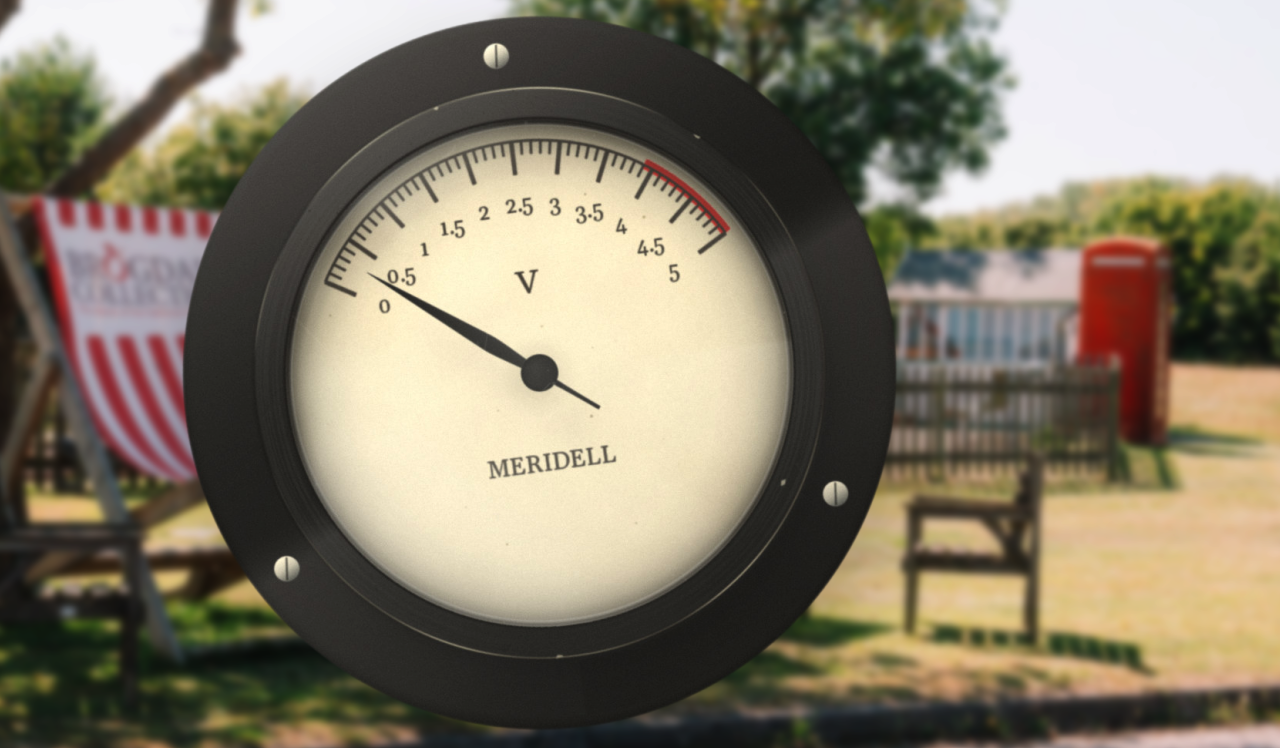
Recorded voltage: 0.3 V
